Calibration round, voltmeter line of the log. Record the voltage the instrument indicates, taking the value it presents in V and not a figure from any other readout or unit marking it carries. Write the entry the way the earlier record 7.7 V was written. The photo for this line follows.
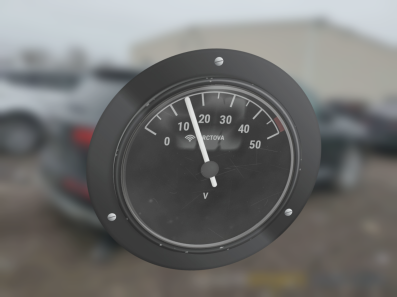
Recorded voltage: 15 V
